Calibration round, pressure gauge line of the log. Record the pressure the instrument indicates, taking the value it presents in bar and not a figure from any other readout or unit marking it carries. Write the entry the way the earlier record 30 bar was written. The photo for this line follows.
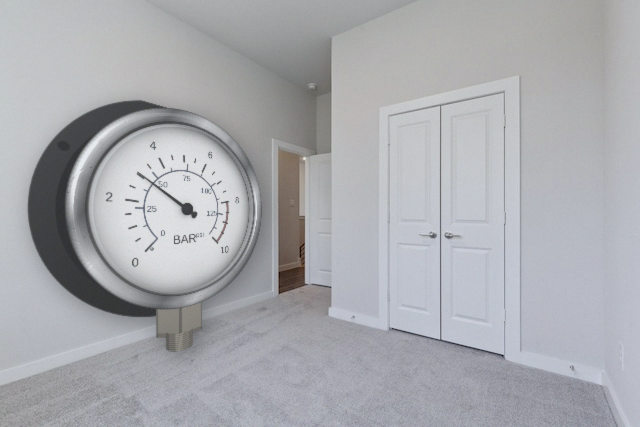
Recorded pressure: 3 bar
